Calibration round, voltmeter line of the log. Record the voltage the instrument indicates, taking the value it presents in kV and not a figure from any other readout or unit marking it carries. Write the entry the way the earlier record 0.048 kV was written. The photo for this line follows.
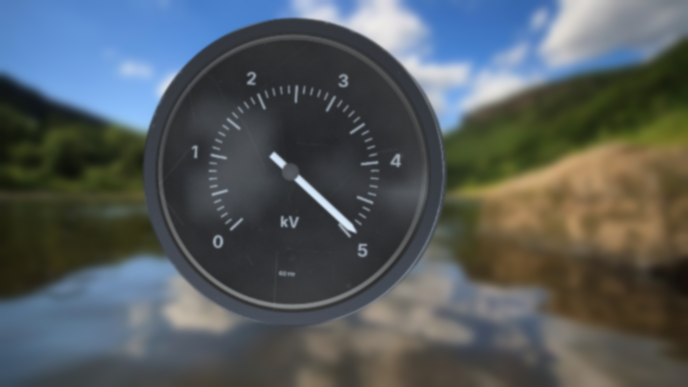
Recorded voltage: 4.9 kV
